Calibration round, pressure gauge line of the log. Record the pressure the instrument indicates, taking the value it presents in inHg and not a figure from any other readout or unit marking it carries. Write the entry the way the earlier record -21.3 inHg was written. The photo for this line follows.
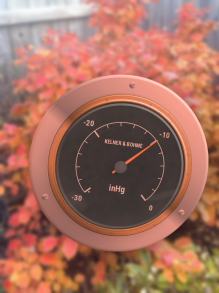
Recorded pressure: -10 inHg
